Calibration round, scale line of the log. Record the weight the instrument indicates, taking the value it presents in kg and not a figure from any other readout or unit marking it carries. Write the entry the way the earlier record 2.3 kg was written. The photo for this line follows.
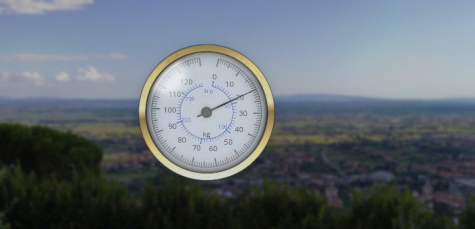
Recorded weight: 20 kg
